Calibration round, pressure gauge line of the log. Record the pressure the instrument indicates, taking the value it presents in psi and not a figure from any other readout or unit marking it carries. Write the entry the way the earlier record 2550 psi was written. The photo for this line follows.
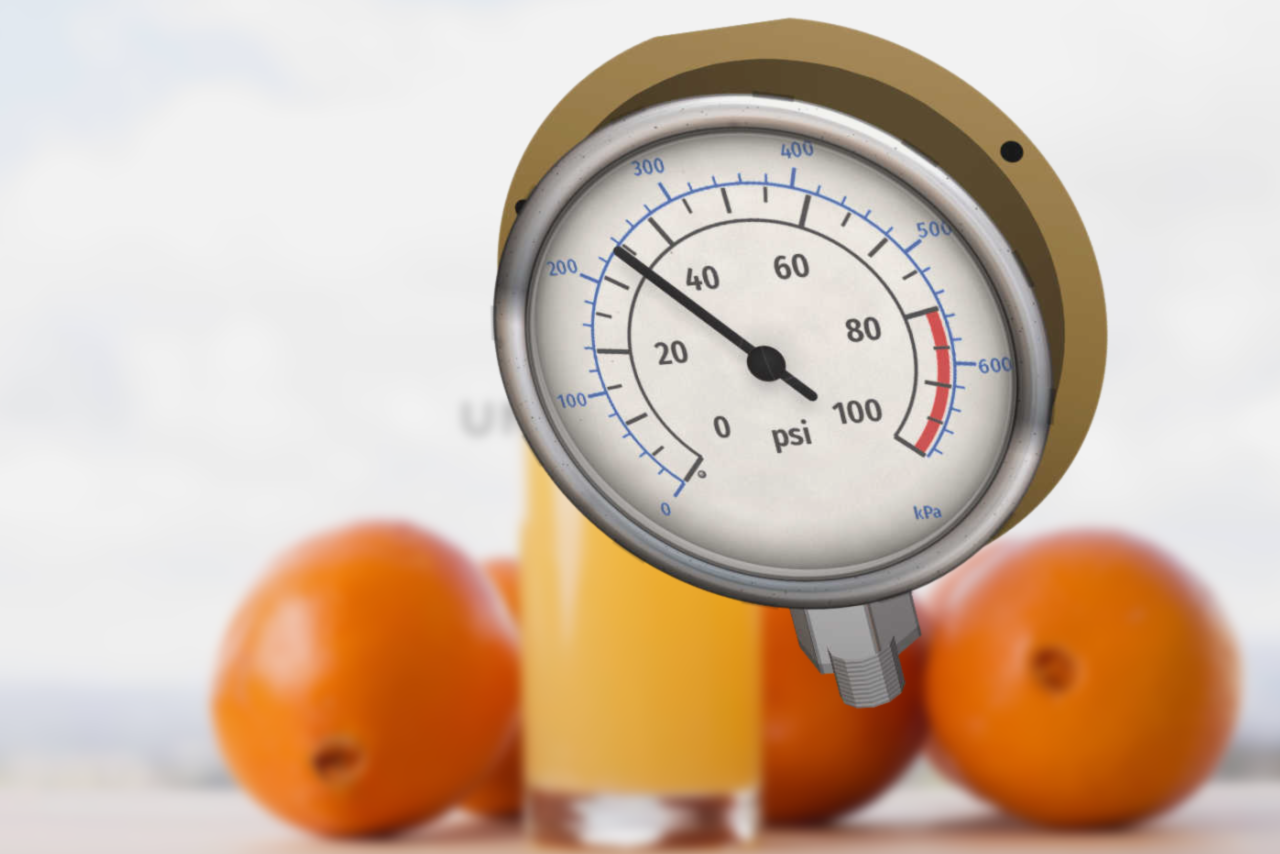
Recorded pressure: 35 psi
